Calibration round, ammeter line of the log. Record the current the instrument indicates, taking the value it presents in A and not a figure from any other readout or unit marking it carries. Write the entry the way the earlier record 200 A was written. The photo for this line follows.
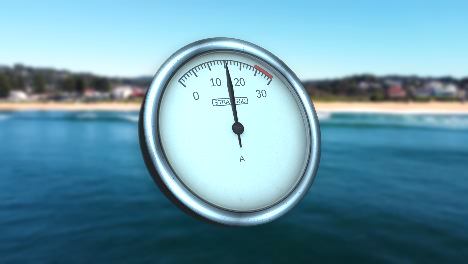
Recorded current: 15 A
